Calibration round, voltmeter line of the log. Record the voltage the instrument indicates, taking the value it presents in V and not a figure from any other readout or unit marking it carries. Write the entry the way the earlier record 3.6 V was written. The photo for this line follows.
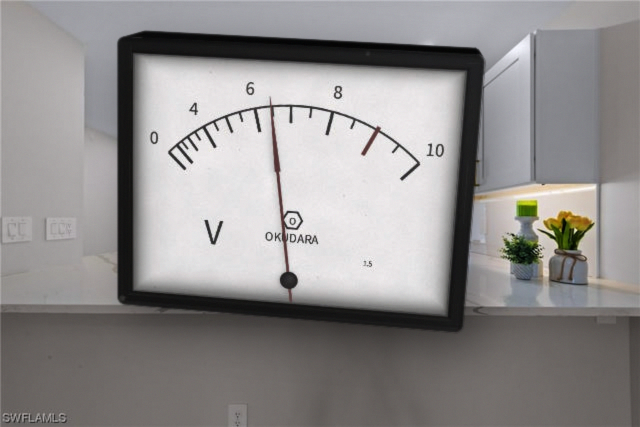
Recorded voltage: 6.5 V
